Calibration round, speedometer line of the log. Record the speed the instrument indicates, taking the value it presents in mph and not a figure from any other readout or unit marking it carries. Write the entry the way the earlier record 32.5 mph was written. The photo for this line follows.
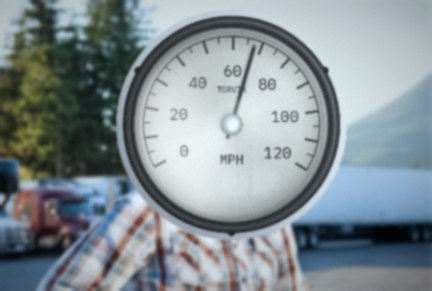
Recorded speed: 67.5 mph
